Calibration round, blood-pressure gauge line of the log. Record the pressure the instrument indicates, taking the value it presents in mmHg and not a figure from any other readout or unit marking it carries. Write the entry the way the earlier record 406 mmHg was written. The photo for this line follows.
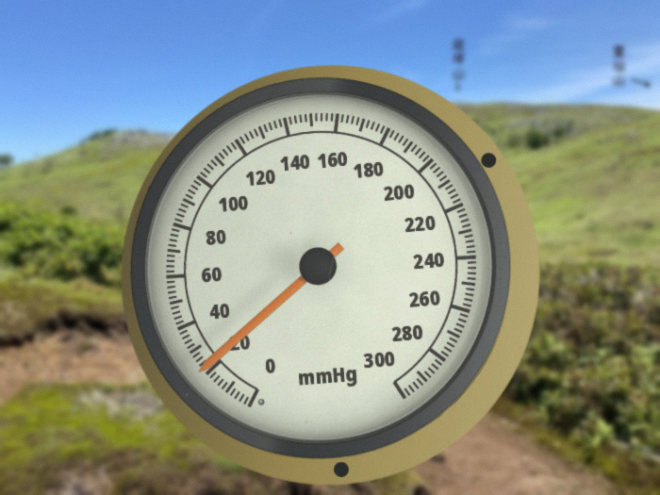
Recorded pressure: 22 mmHg
